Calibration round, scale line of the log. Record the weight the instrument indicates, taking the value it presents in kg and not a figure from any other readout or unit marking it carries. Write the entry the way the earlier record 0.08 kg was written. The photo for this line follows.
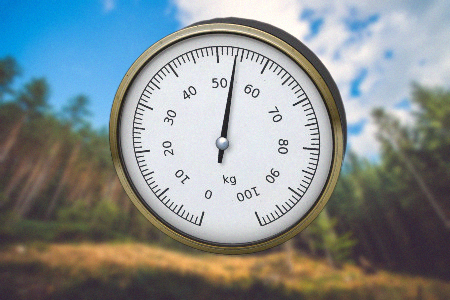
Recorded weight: 54 kg
